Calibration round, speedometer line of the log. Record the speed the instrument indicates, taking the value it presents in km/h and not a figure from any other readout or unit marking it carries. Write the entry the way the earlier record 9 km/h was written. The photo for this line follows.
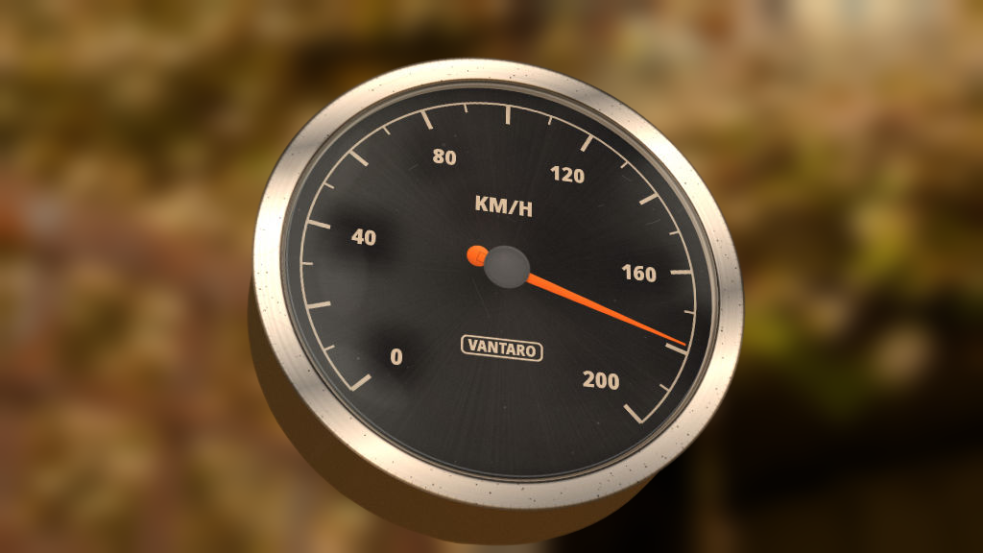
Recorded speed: 180 km/h
